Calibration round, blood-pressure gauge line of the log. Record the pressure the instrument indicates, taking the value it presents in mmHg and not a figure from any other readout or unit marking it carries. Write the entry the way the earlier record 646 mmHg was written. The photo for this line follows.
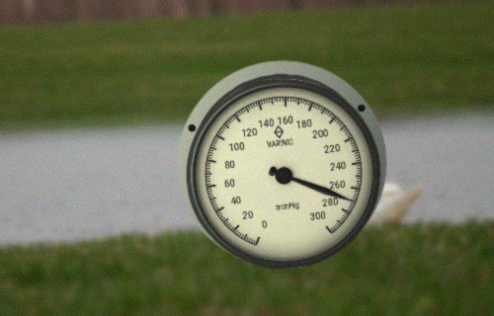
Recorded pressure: 270 mmHg
